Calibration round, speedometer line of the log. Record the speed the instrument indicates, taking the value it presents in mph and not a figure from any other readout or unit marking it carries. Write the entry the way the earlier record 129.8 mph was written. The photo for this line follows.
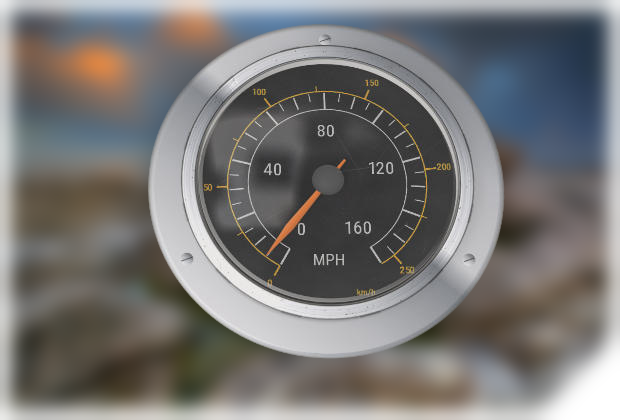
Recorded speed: 5 mph
